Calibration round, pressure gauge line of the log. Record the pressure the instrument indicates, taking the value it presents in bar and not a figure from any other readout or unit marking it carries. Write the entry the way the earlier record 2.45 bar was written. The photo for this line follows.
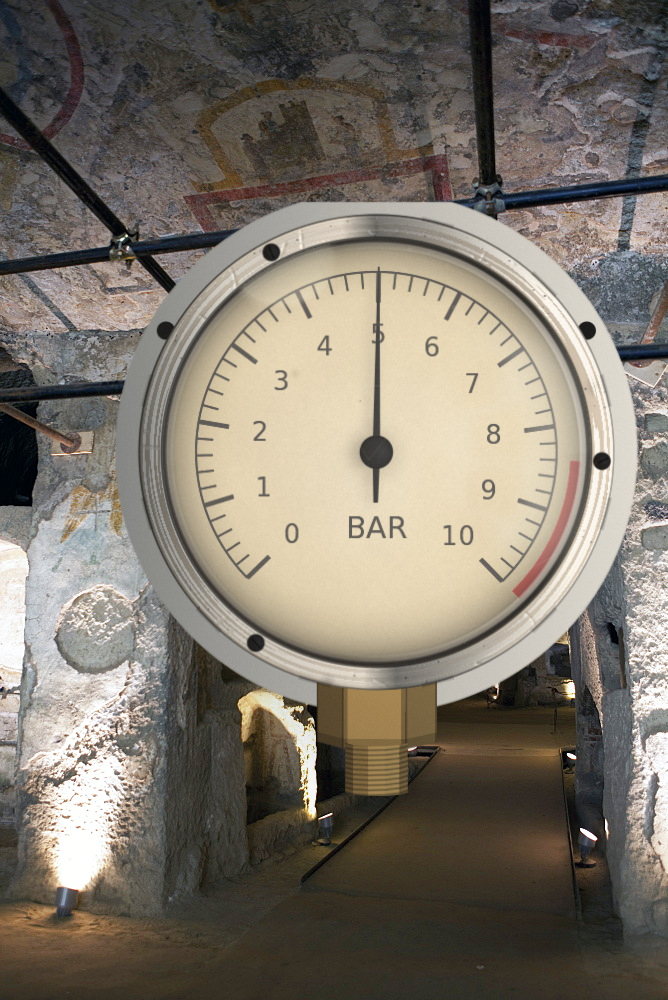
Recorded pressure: 5 bar
